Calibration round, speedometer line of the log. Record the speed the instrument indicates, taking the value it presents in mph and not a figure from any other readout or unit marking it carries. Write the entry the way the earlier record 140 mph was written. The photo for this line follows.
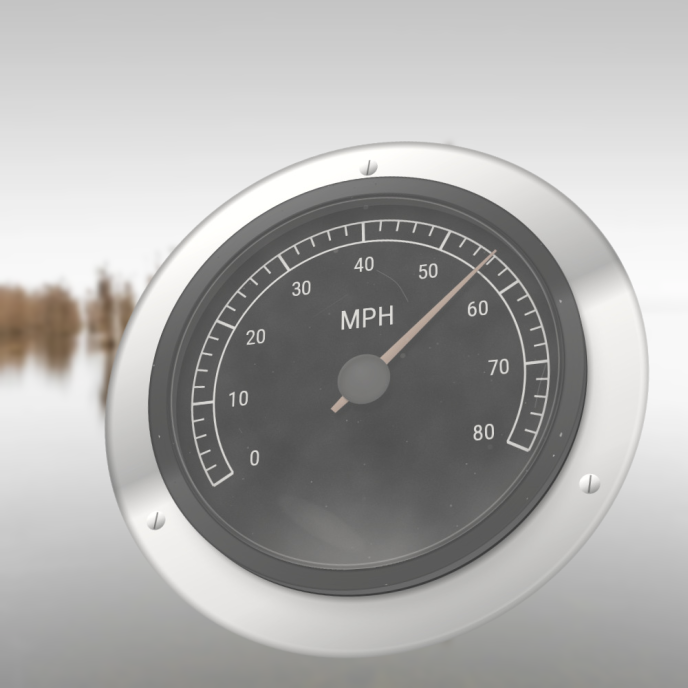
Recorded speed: 56 mph
